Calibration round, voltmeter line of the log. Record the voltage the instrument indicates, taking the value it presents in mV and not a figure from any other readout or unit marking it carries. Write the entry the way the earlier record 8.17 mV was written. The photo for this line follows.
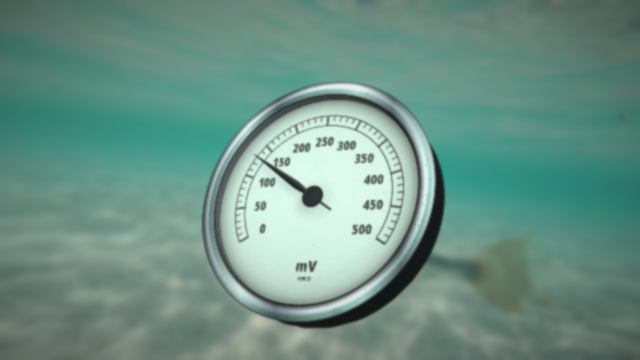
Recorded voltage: 130 mV
